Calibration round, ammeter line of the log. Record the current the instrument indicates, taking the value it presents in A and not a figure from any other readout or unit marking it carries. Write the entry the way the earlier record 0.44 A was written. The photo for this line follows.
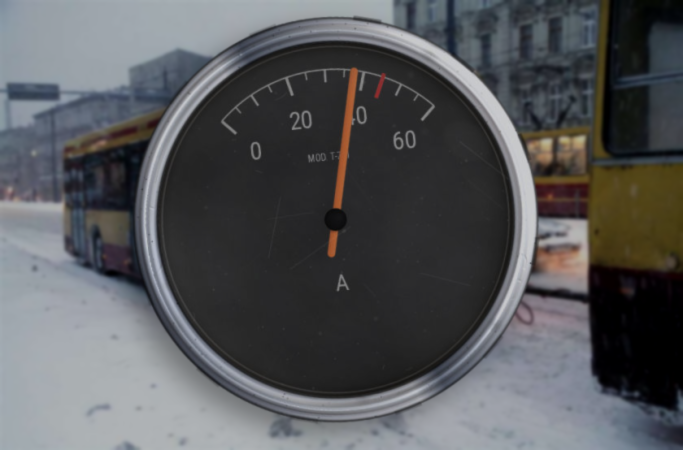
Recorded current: 37.5 A
